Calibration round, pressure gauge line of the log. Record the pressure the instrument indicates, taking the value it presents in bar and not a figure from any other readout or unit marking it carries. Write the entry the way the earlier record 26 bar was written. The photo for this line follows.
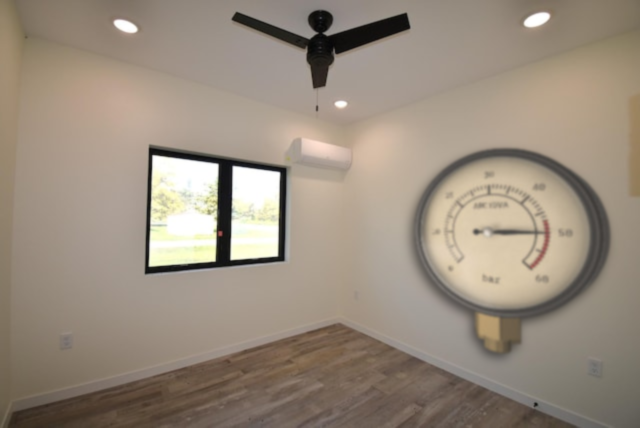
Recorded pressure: 50 bar
